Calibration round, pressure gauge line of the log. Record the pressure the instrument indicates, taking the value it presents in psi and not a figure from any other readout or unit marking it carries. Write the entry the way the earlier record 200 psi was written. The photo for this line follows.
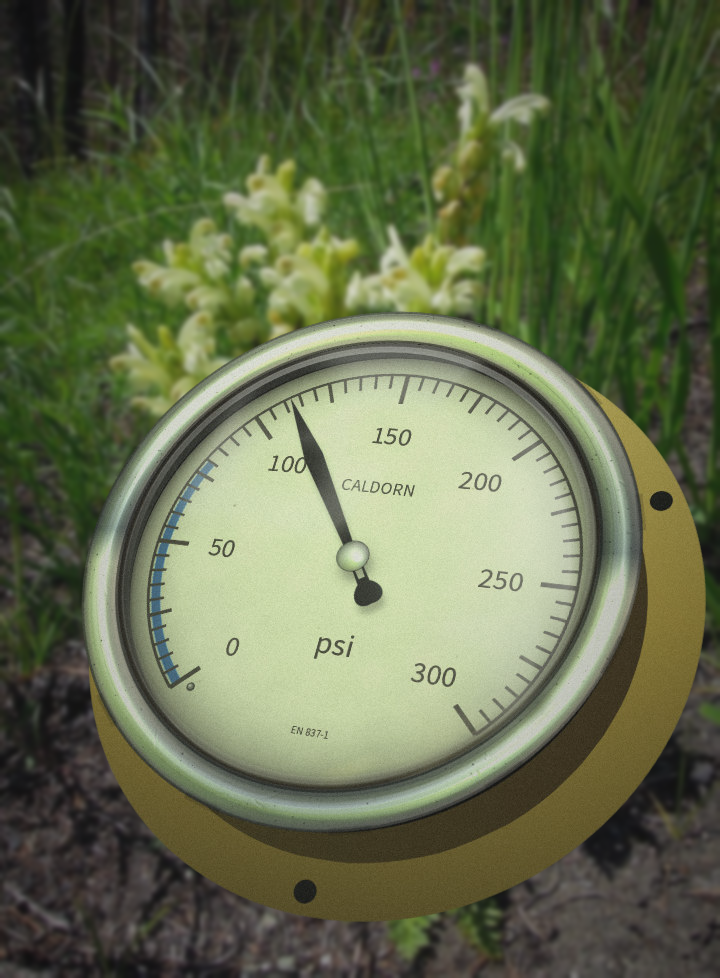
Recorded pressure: 112.5 psi
